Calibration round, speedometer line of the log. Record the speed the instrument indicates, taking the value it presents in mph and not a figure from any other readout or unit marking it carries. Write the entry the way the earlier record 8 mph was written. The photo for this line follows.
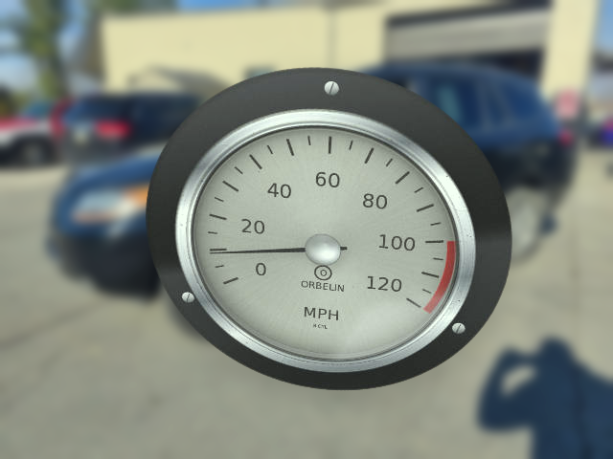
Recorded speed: 10 mph
